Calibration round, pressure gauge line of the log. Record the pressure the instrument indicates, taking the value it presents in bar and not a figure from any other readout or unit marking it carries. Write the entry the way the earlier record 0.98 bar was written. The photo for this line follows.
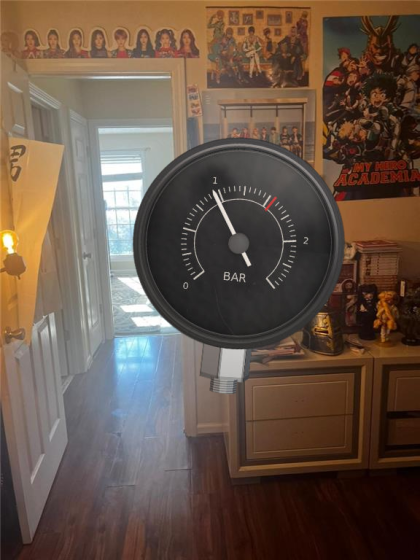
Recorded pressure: 0.95 bar
